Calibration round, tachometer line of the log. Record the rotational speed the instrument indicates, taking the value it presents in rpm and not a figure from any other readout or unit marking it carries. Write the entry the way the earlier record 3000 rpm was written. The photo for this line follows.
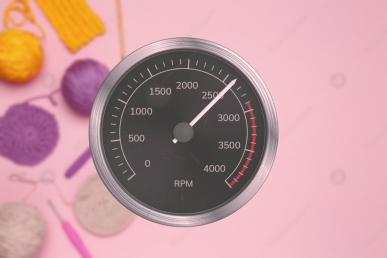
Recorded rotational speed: 2600 rpm
